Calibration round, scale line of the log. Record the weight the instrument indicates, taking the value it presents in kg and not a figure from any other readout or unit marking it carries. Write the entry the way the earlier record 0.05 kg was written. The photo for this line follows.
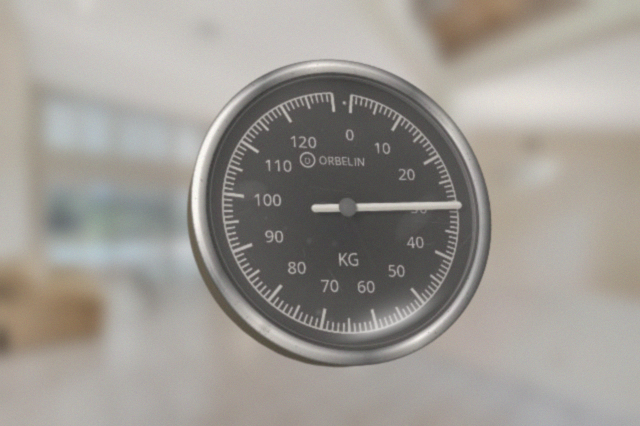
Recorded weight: 30 kg
